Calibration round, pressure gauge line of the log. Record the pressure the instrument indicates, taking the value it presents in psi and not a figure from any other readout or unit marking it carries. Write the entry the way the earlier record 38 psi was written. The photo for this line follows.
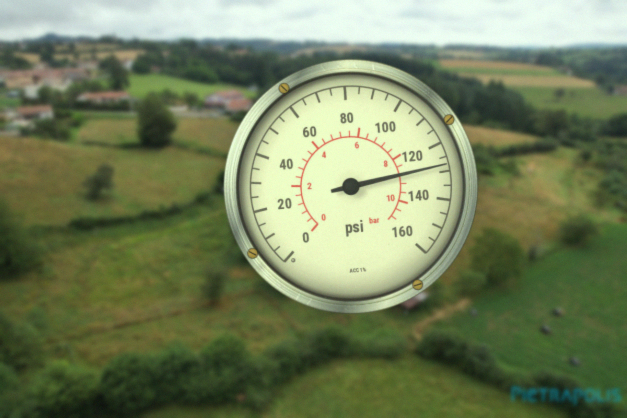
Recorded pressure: 127.5 psi
